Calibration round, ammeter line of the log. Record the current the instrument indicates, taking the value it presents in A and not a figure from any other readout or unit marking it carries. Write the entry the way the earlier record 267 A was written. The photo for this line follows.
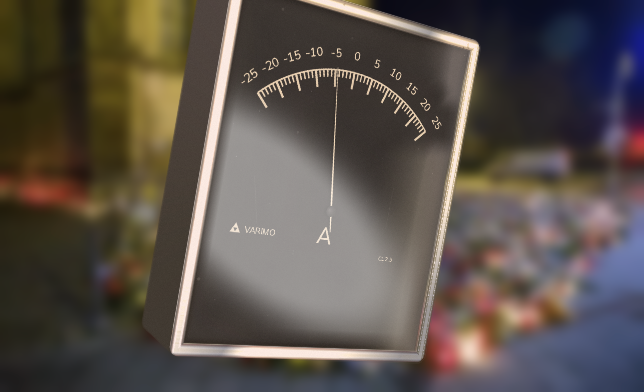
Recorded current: -5 A
